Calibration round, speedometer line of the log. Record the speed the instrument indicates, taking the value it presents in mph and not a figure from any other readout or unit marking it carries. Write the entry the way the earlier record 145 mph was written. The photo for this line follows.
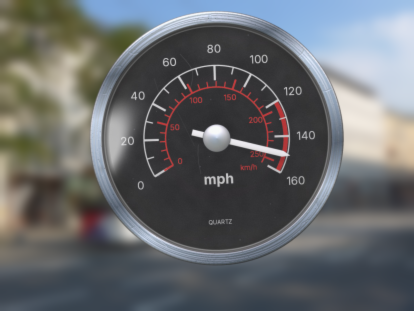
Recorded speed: 150 mph
